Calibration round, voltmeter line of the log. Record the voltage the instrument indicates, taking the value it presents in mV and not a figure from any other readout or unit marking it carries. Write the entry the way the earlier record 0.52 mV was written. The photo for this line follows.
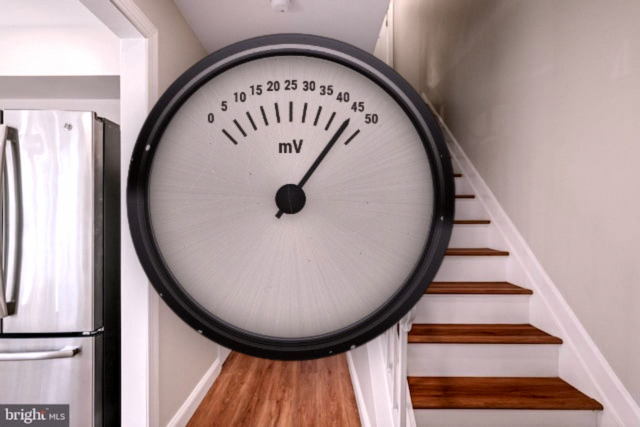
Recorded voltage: 45 mV
